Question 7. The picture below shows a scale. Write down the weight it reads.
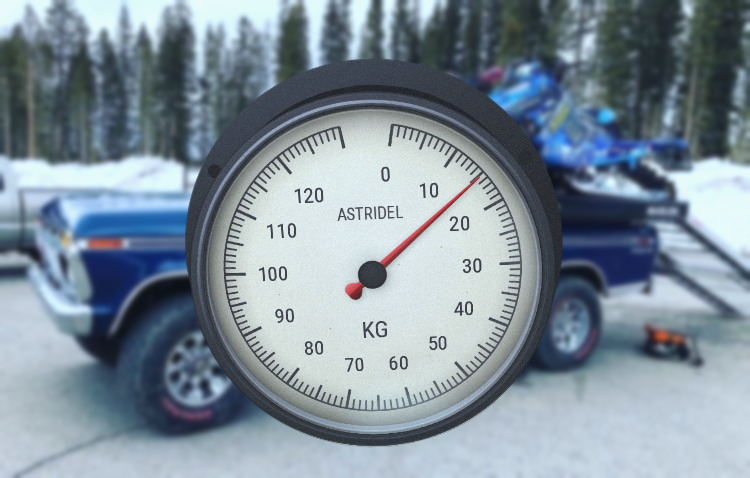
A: 15 kg
